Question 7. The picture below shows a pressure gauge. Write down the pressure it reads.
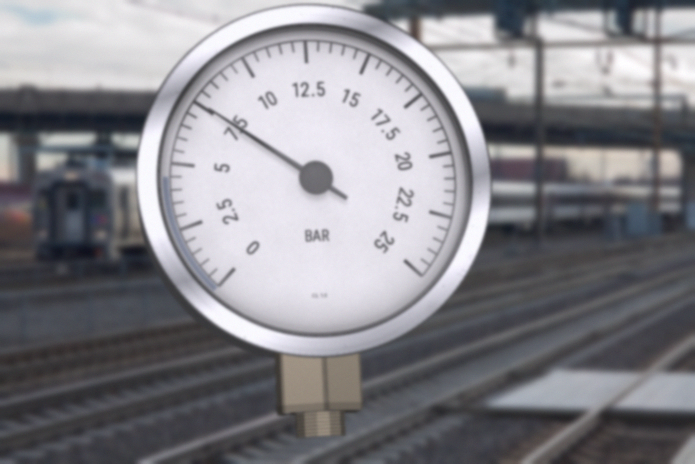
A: 7.5 bar
